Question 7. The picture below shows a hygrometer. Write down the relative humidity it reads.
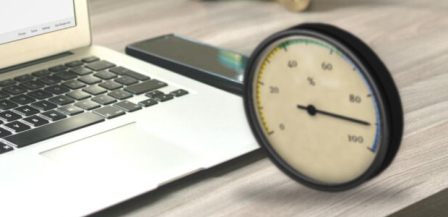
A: 90 %
